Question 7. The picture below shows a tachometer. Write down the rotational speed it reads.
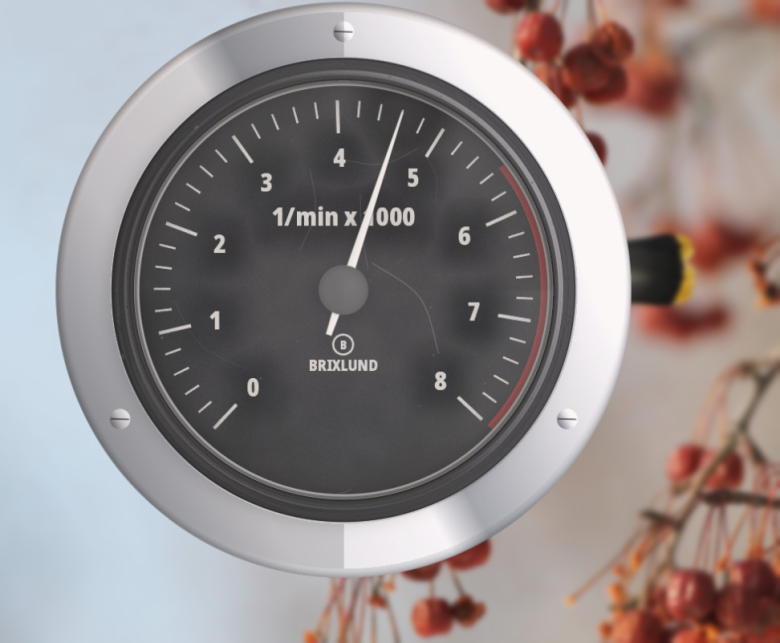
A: 4600 rpm
